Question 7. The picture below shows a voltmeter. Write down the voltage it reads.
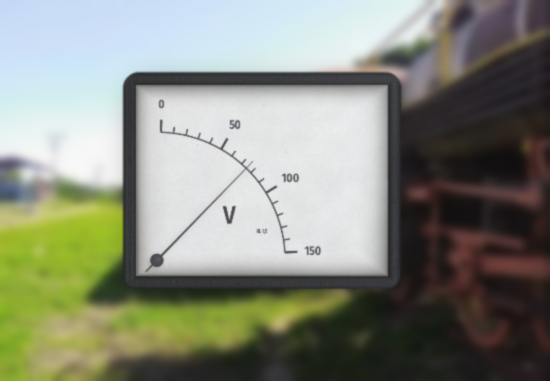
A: 75 V
